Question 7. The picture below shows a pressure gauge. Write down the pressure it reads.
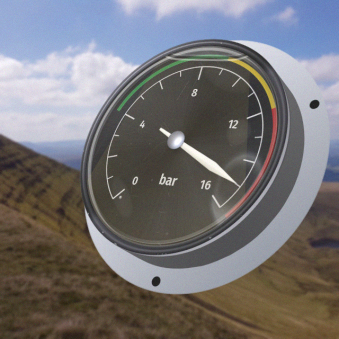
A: 15 bar
